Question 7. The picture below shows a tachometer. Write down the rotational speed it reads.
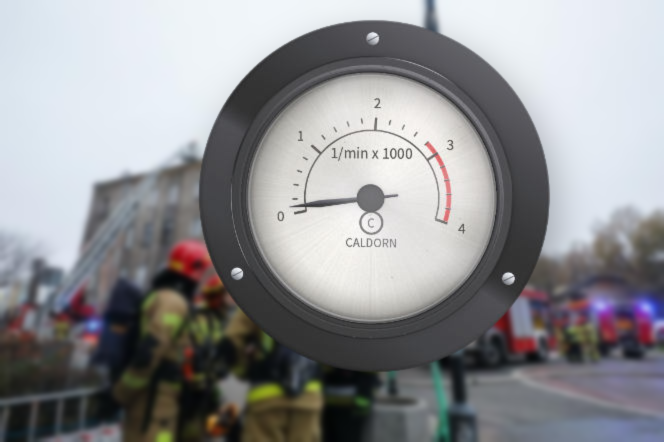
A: 100 rpm
